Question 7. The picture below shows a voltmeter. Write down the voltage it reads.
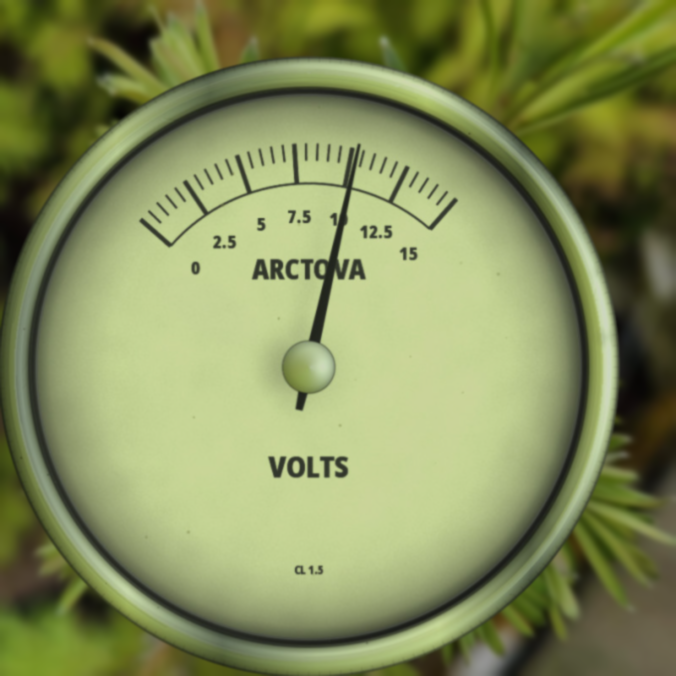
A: 10.25 V
